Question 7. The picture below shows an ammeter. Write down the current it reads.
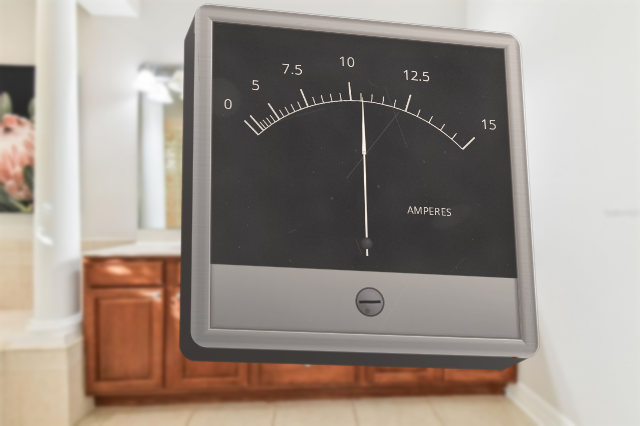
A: 10.5 A
